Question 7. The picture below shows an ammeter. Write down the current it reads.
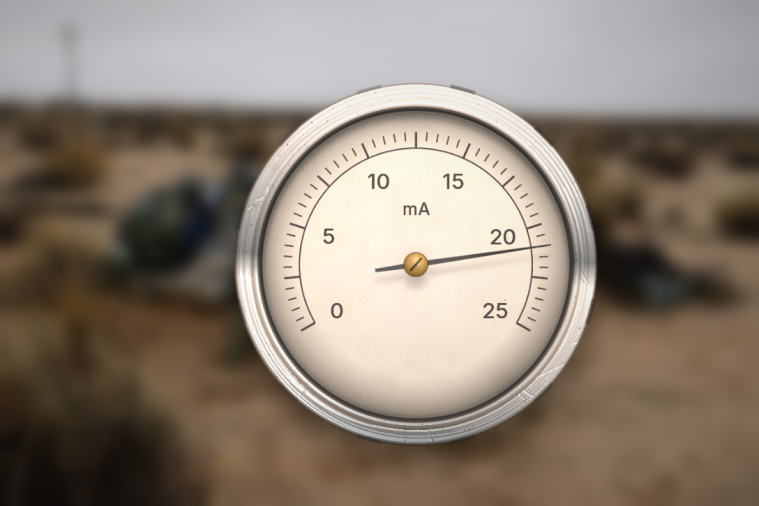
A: 21 mA
